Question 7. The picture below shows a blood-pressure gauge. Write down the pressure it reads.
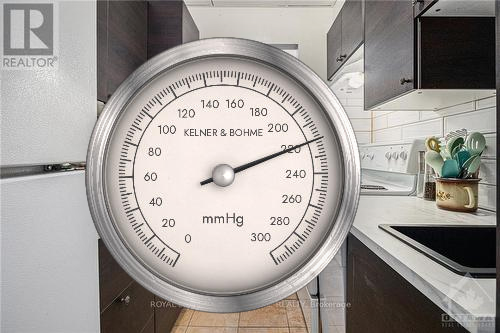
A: 220 mmHg
